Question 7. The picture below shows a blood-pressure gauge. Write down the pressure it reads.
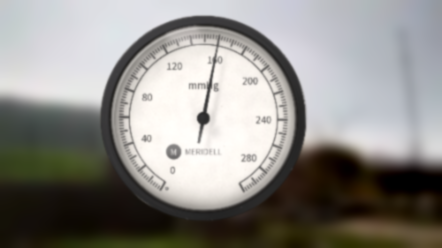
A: 160 mmHg
